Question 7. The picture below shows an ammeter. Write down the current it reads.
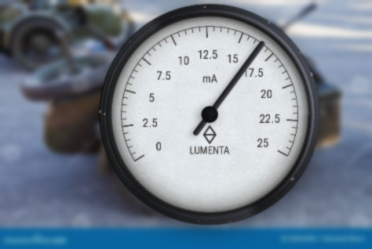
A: 16.5 mA
